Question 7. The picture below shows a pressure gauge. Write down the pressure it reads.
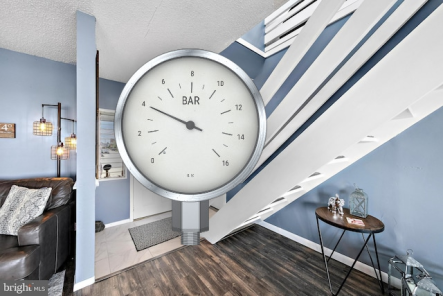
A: 4 bar
